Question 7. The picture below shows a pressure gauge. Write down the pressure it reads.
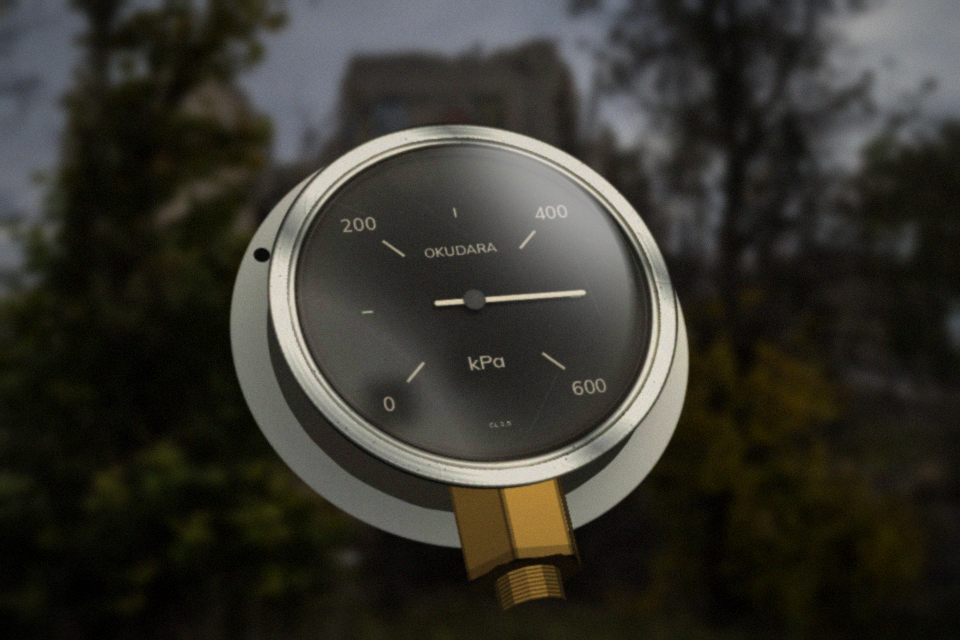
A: 500 kPa
